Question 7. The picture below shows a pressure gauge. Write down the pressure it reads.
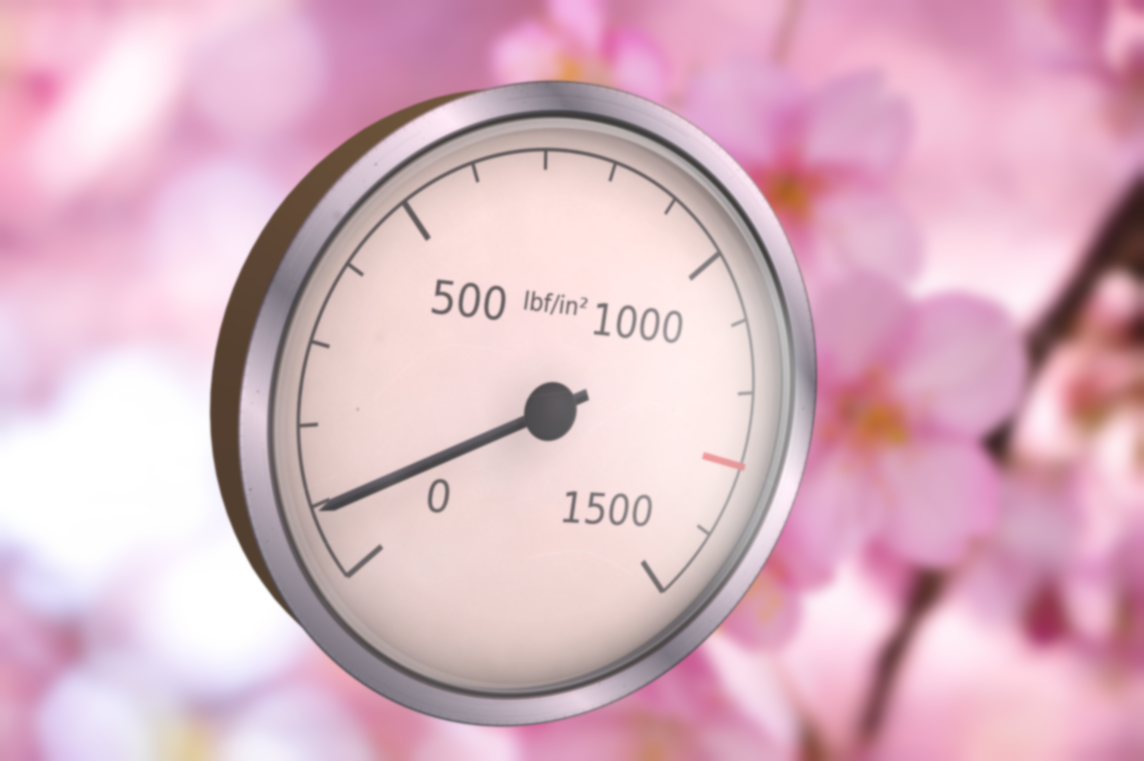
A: 100 psi
